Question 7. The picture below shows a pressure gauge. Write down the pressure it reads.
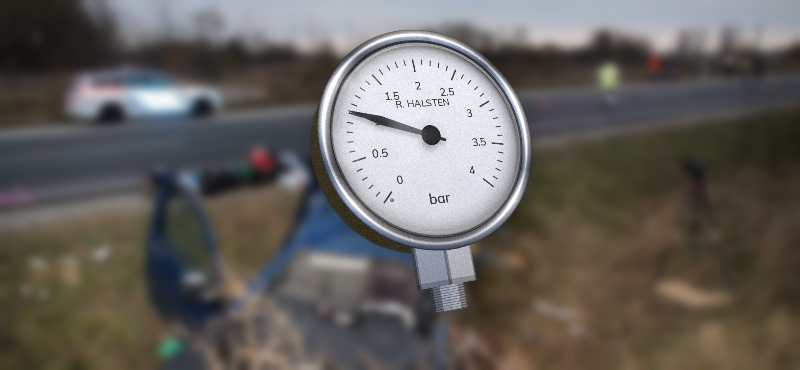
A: 1 bar
